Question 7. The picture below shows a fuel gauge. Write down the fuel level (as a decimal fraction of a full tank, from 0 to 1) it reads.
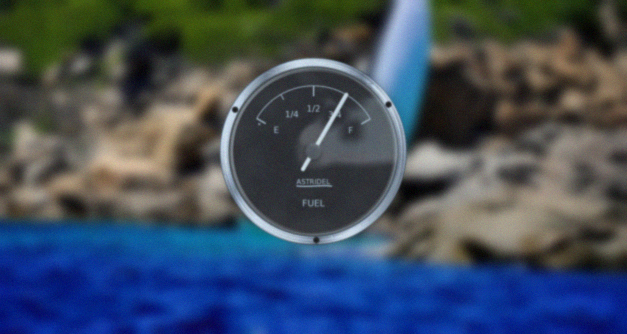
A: 0.75
